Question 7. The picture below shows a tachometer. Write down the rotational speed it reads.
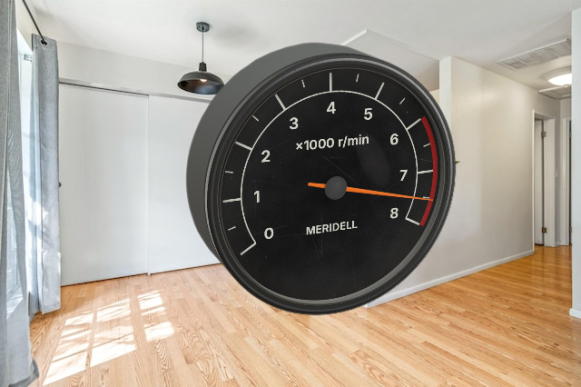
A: 7500 rpm
